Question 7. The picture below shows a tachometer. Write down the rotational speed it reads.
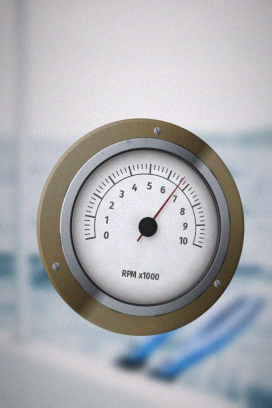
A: 6600 rpm
